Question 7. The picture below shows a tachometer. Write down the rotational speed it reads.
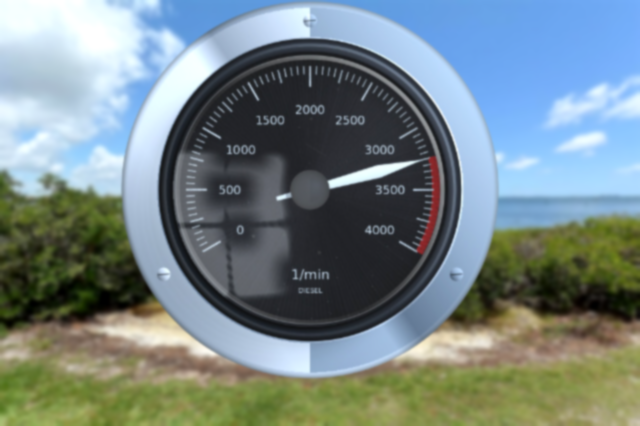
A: 3250 rpm
